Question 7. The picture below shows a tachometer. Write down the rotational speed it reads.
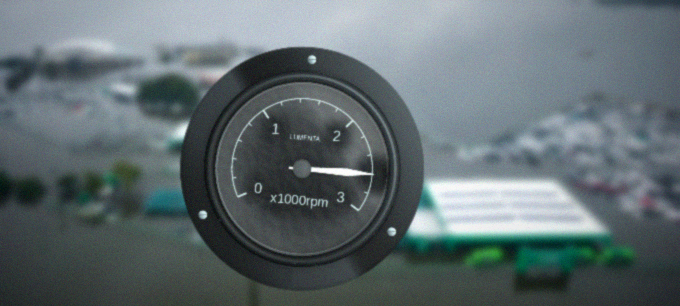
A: 2600 rpm
